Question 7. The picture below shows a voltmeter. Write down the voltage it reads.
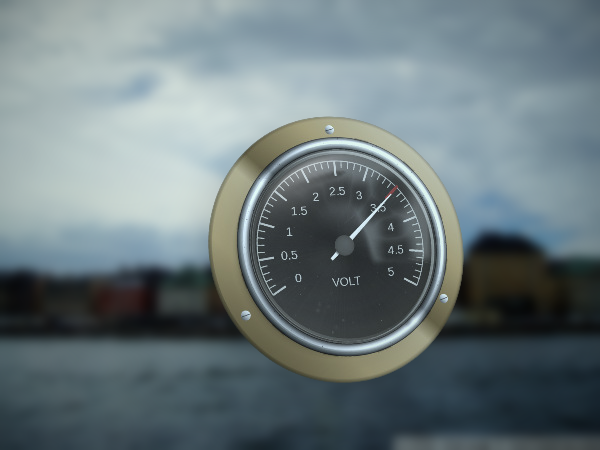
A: 3.5 V
